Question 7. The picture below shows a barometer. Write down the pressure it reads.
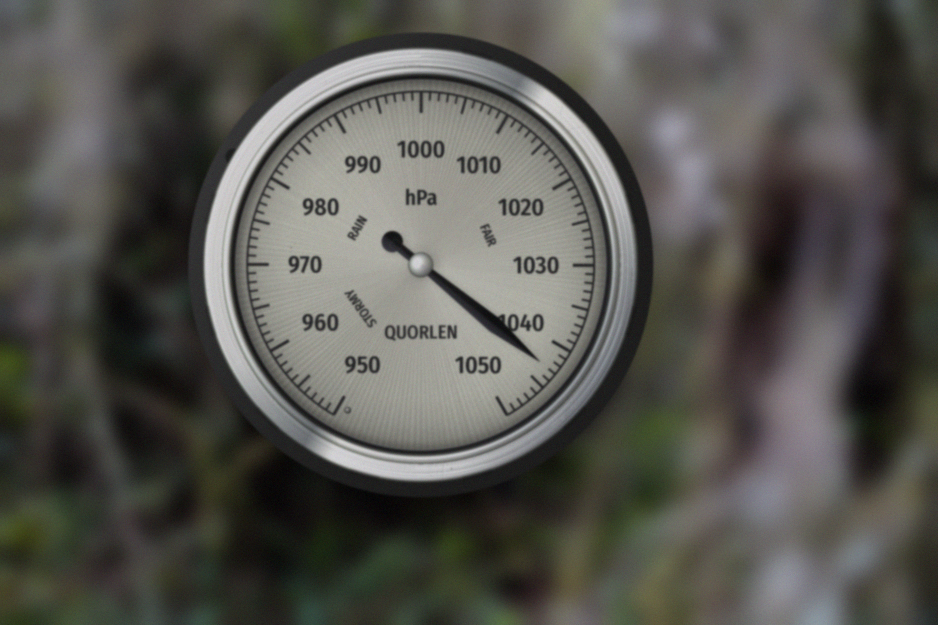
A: 1043 hPa
